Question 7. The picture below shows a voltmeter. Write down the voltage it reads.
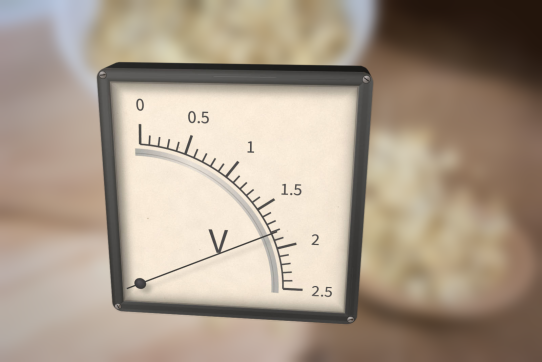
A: 1.8 V
